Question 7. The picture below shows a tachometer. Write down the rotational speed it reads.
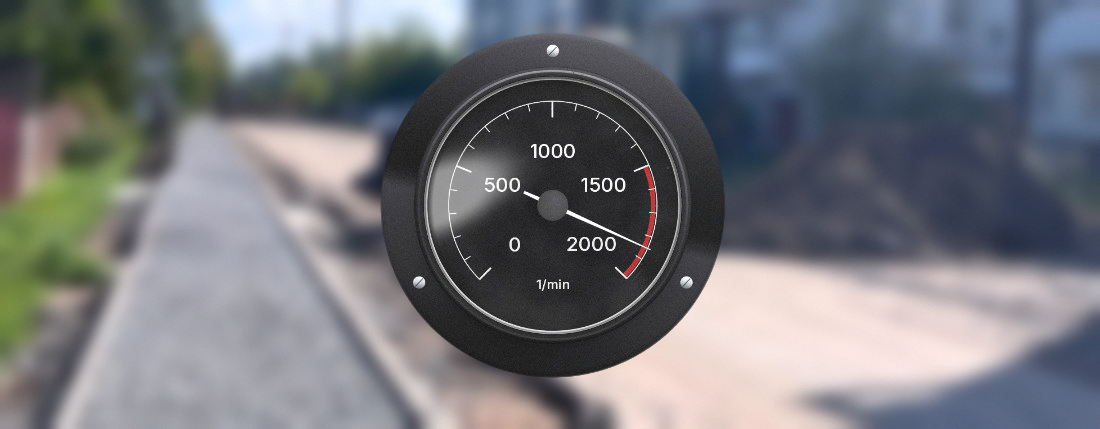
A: 1850 rpm
